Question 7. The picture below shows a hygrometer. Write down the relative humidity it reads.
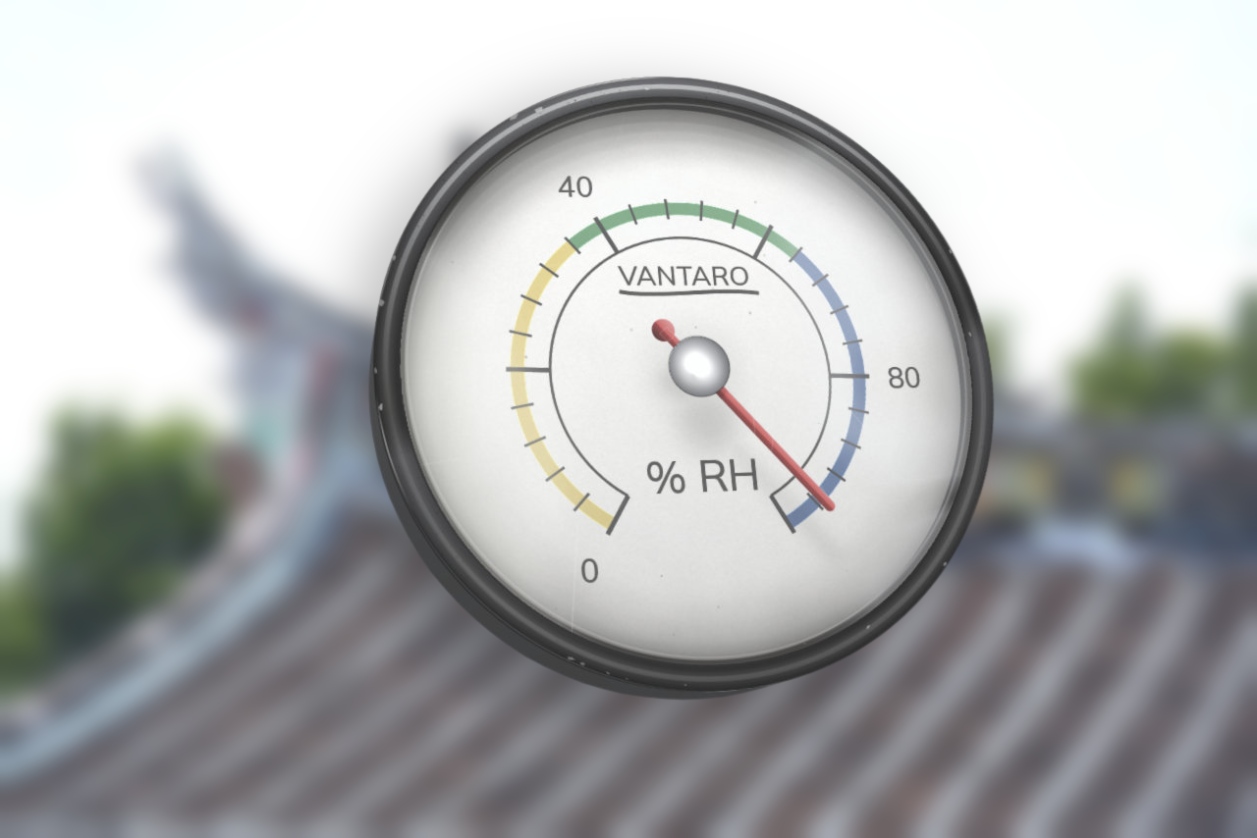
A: 96 %
